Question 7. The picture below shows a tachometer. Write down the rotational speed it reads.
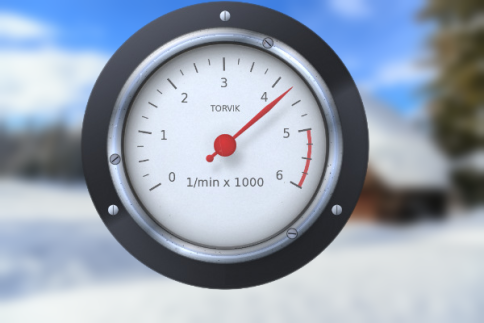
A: 4250 rpm
